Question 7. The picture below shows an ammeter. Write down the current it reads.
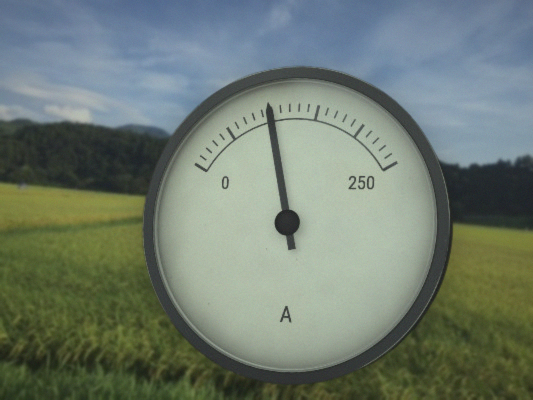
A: 100 A
